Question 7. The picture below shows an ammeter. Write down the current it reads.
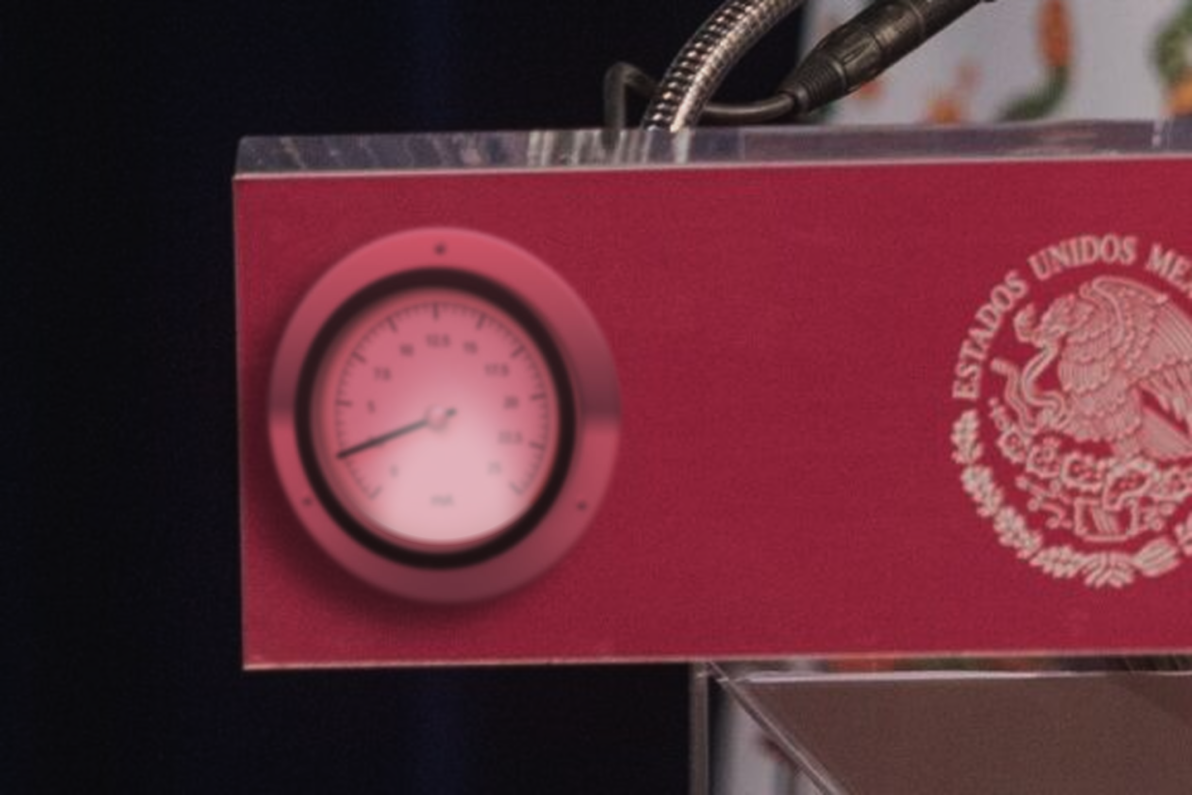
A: 2.5 mA
